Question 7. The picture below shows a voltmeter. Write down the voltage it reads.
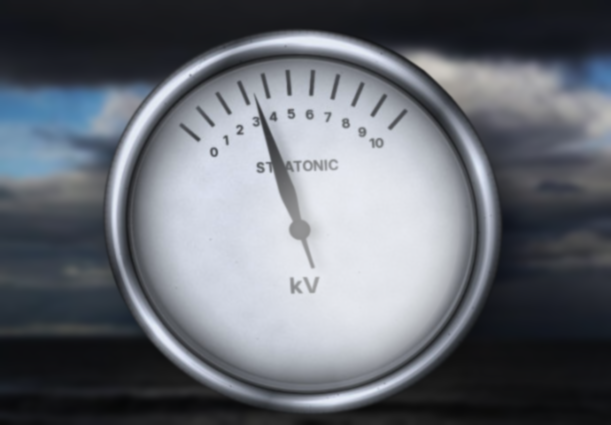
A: 3.5 kV
